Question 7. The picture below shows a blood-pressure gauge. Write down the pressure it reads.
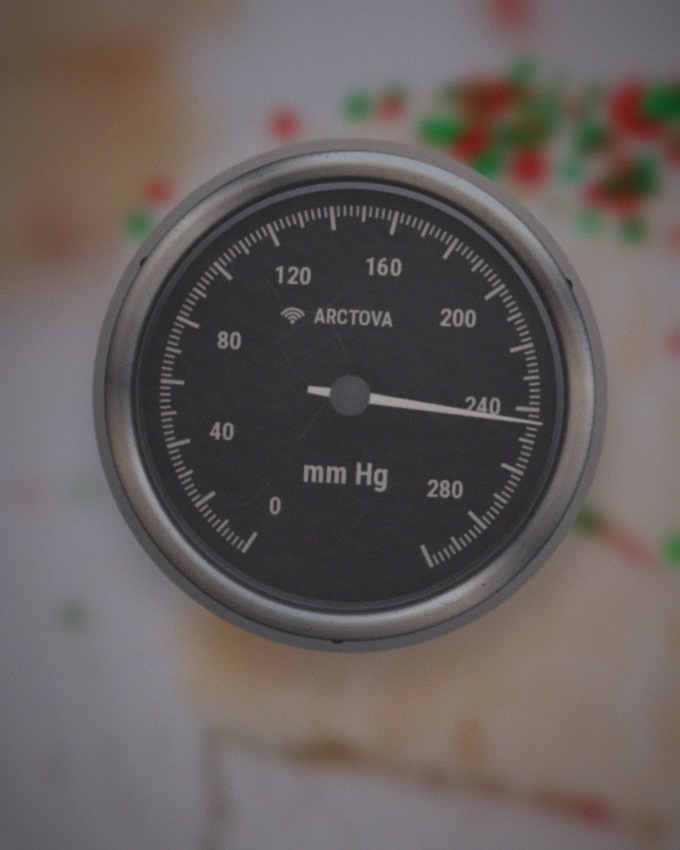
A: 244 mmHg
